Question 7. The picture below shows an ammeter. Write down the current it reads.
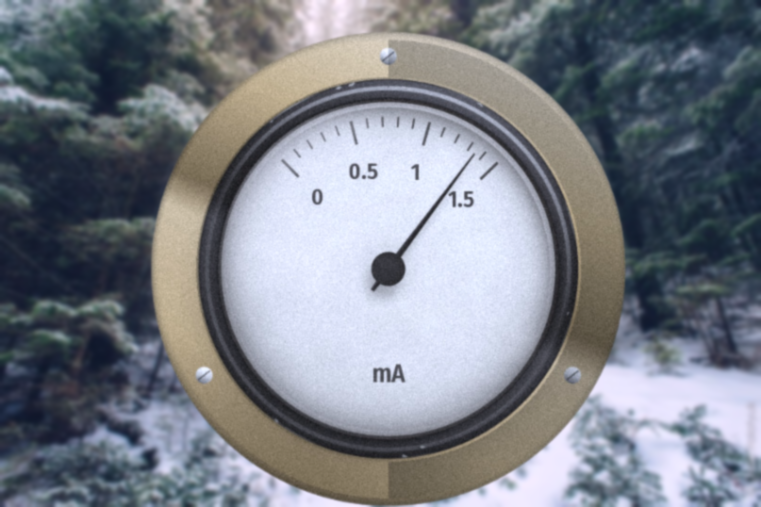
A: 1.35 mA
